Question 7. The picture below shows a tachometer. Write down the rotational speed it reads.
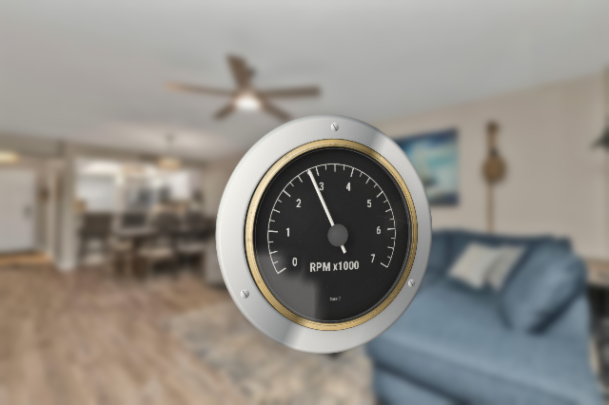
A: 2750 rpm
